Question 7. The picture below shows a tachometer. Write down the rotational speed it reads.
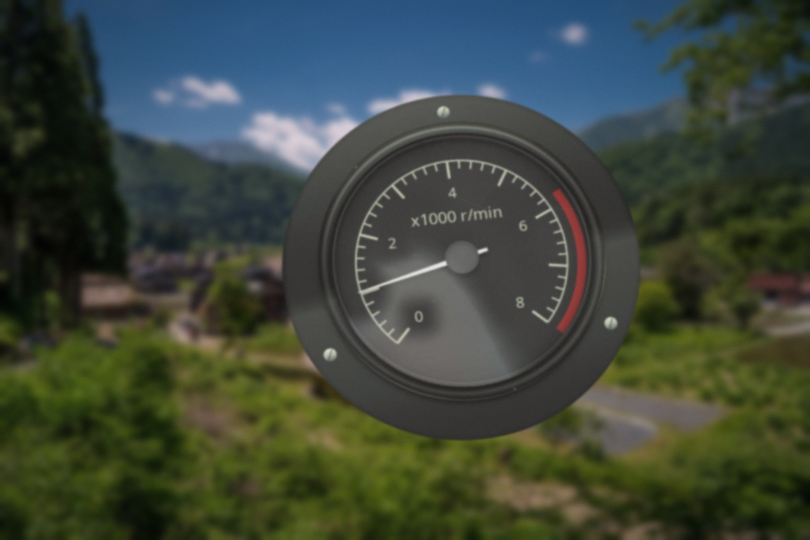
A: 1000 rpm
